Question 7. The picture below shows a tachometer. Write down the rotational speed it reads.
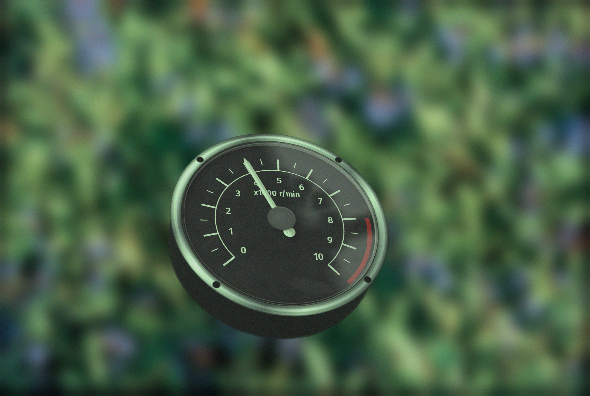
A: 4000 rpm
